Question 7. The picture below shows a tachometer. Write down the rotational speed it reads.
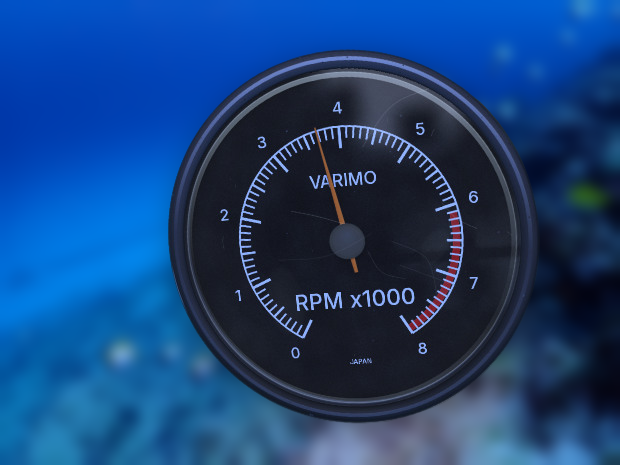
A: 3700 rpm
